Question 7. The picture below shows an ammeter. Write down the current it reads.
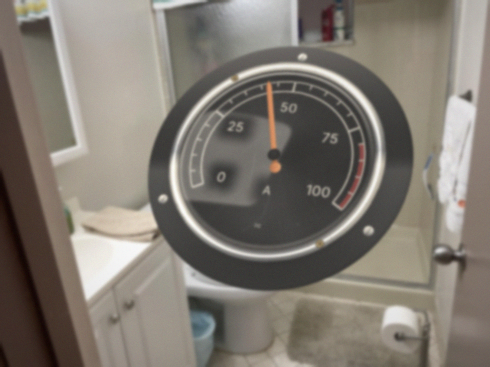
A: 42.5 A
